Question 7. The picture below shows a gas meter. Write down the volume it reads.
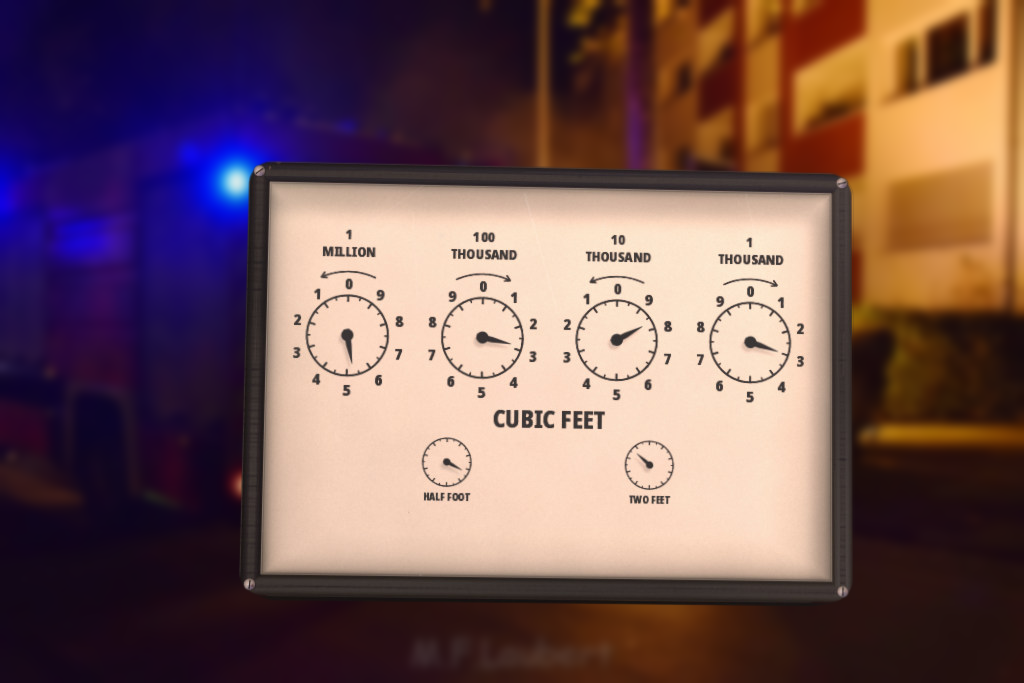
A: 528300 ft³
